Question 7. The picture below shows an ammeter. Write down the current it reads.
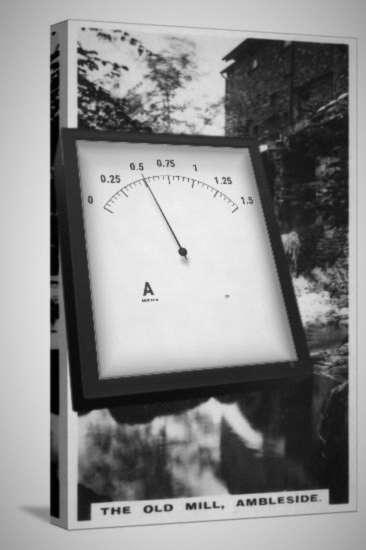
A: 0.5 A
